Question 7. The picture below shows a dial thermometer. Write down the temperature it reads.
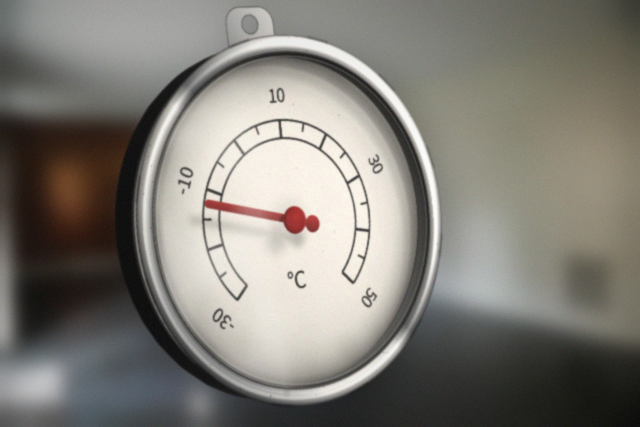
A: -12.5 °C
